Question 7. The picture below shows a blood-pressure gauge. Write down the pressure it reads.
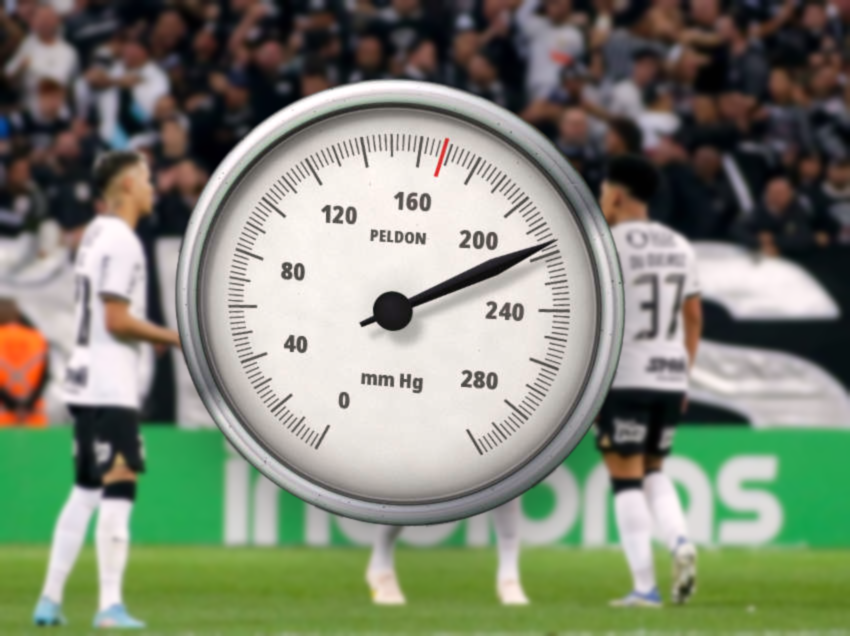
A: 216 mmHg
